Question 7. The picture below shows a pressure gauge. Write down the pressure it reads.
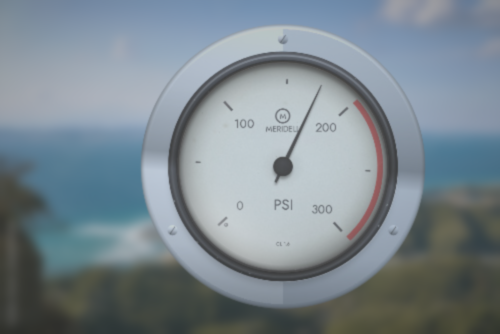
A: 175 psi
